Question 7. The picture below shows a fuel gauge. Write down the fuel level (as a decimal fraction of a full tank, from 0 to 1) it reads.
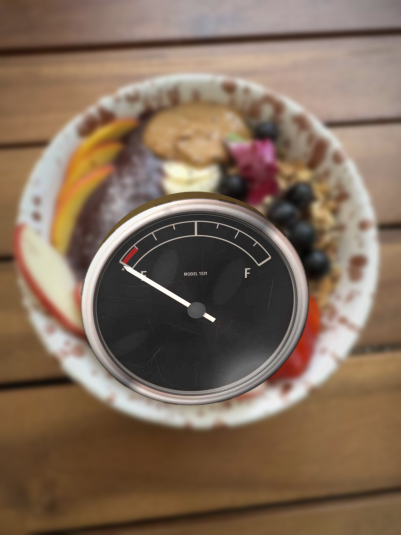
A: 0
